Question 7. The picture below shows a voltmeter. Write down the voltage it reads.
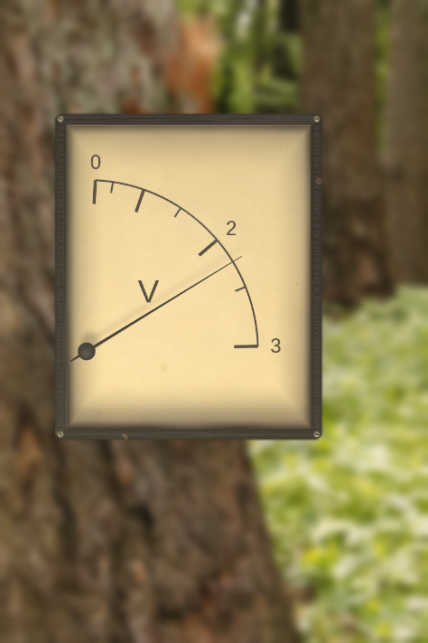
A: 2.25 V
